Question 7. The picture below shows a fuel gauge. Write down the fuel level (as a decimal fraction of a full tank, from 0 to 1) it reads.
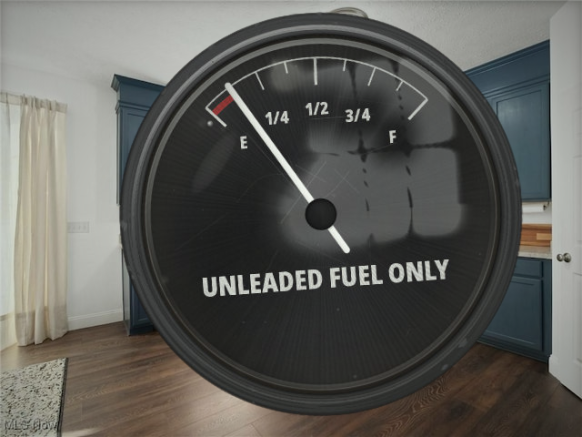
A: 0.125
